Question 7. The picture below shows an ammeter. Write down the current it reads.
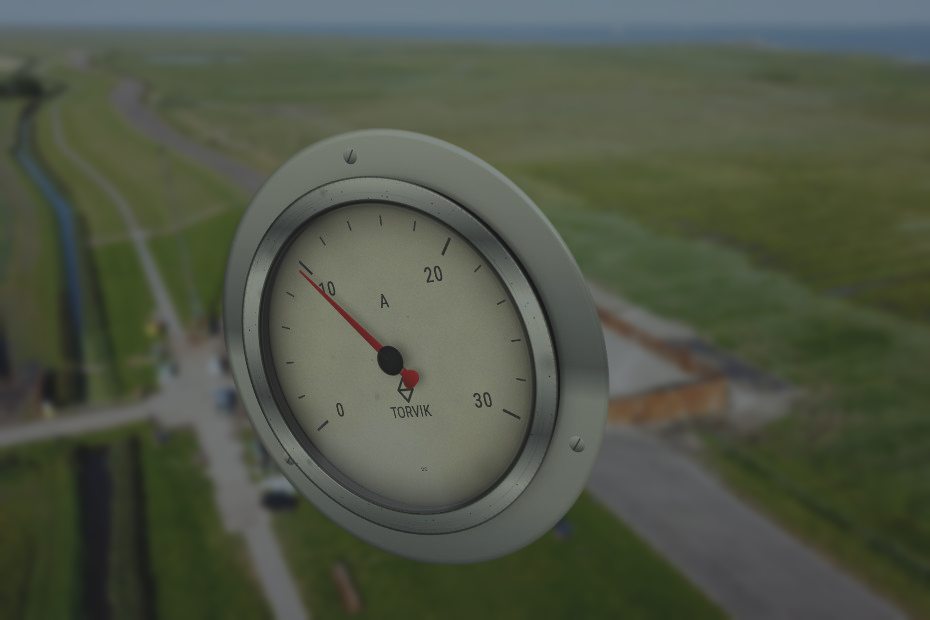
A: 10 A
